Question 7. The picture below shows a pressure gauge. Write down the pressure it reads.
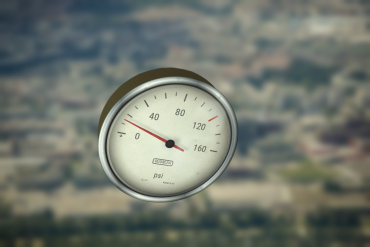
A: 15 psi
